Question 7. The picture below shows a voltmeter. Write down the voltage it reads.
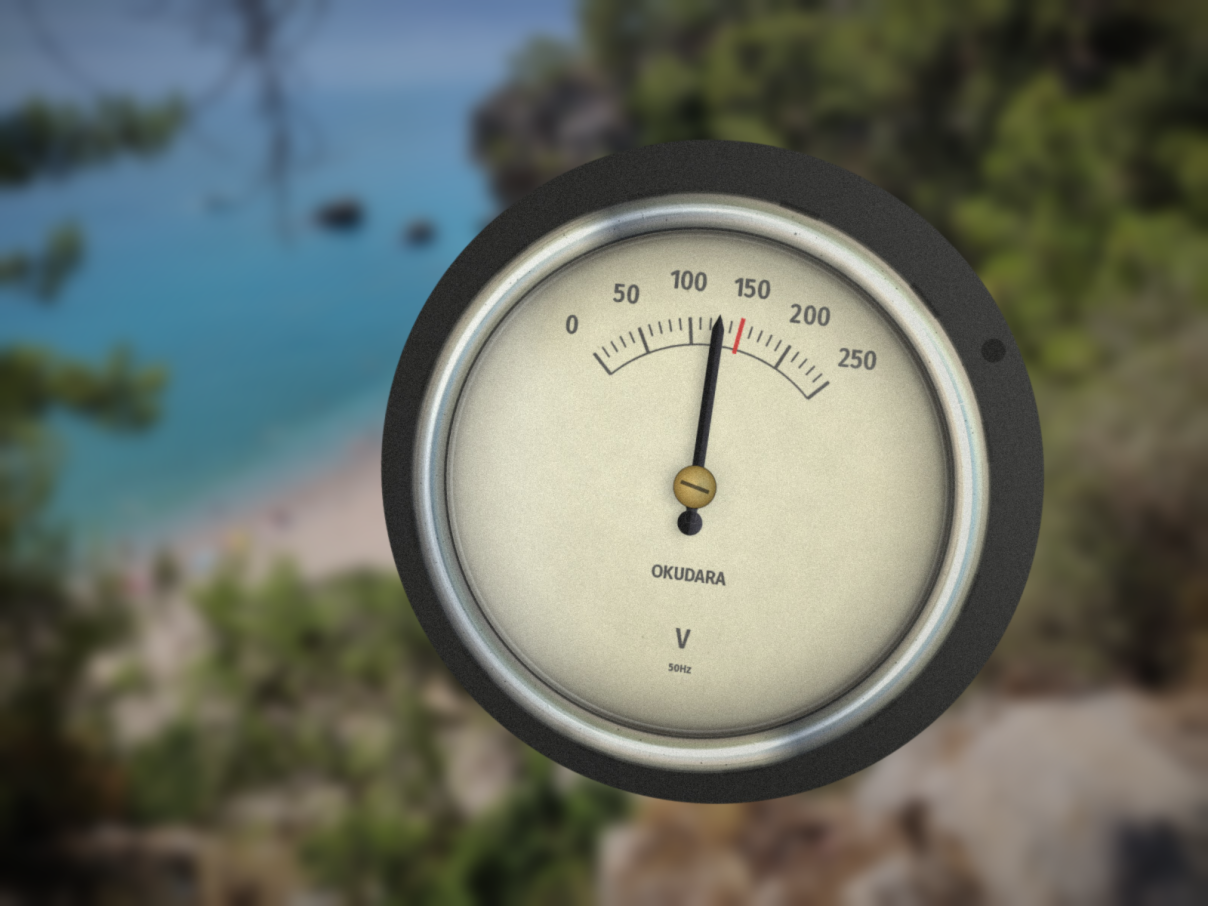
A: 130 V
